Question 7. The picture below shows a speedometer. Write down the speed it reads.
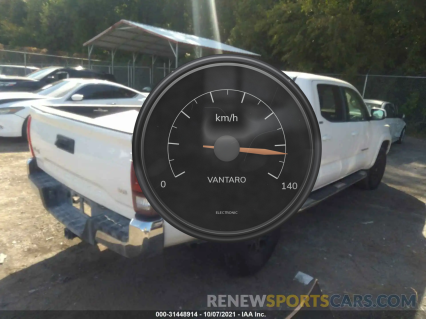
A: 125 km/h
